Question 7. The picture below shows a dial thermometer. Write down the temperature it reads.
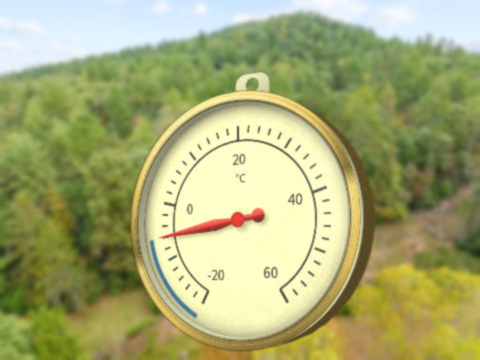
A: -6 °C
